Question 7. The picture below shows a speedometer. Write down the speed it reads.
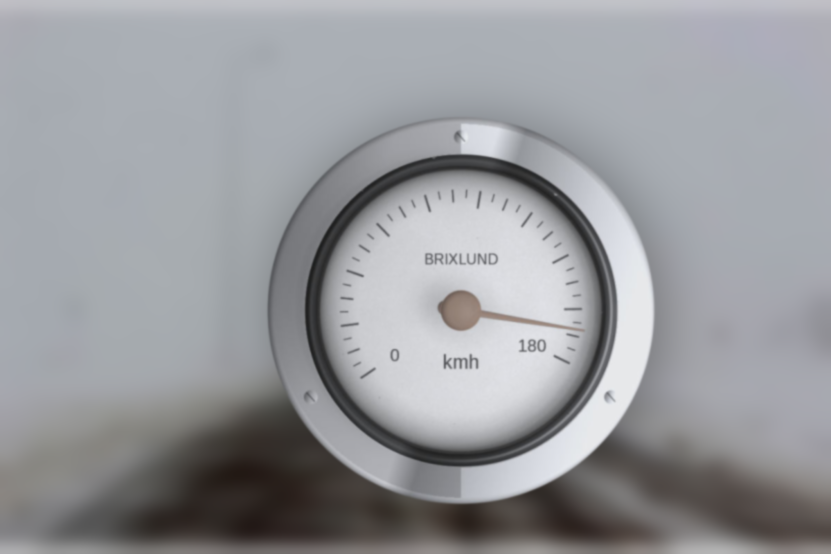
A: 167.5 km/h
